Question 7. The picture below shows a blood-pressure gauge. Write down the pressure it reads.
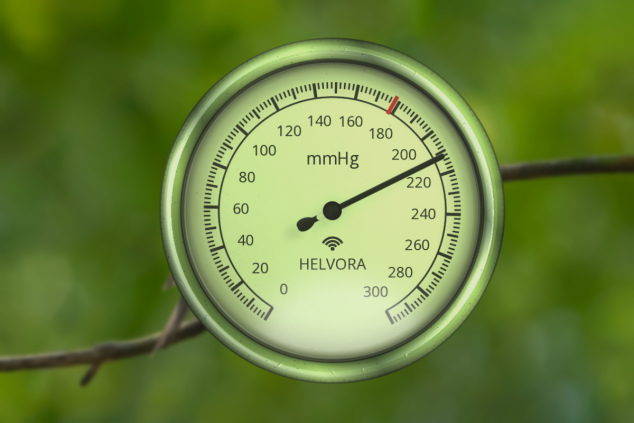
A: 212 mmHg
